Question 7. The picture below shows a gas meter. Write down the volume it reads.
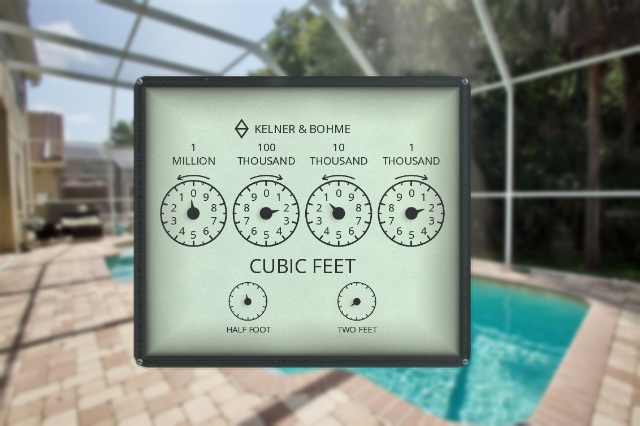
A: 21200 ft³
